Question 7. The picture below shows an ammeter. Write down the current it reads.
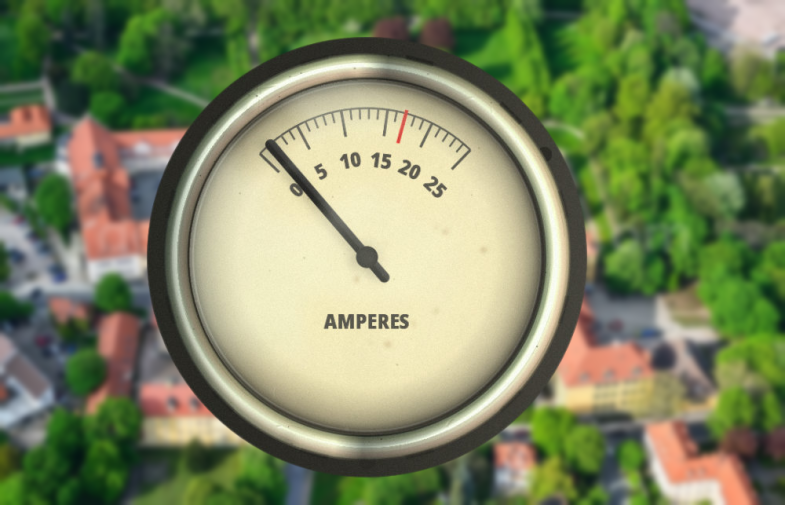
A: 1.5 A
